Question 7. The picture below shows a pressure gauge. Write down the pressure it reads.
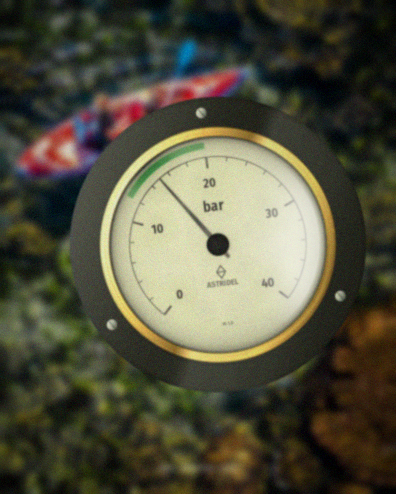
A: 15 bar
